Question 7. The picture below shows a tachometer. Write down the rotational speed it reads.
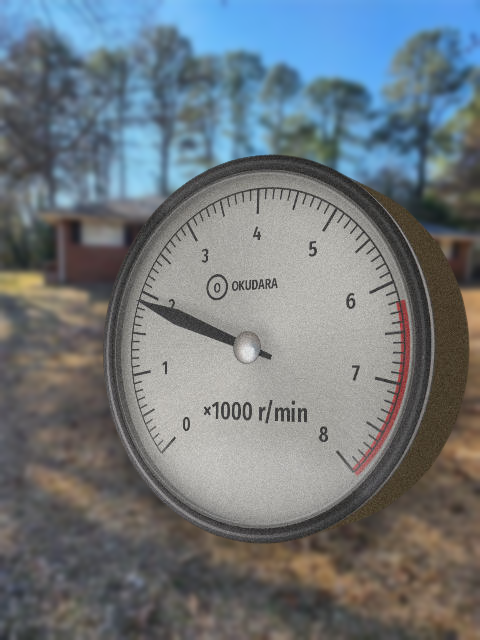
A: 1900 rpm
